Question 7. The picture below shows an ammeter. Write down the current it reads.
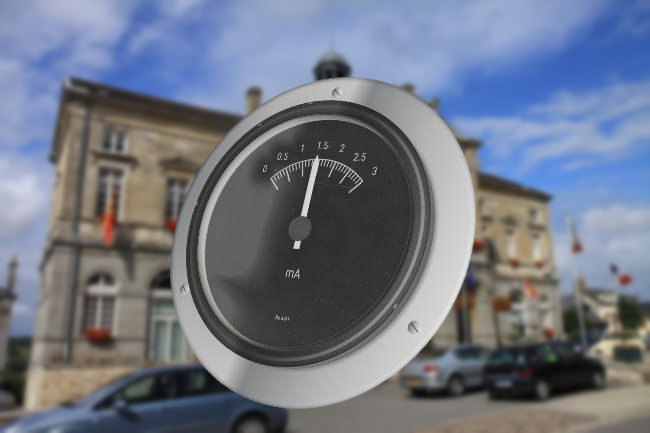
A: 1.5 mA
